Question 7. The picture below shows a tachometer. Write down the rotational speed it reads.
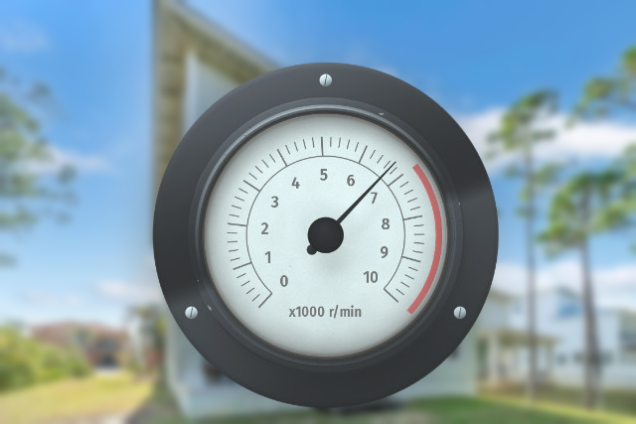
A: 6700 rpm
